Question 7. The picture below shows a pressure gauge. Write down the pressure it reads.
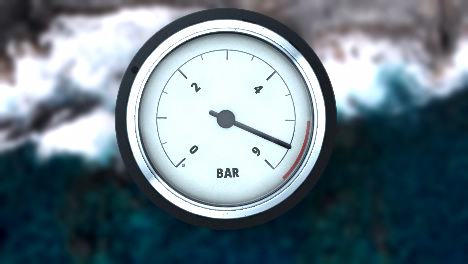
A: 5.5 bar
